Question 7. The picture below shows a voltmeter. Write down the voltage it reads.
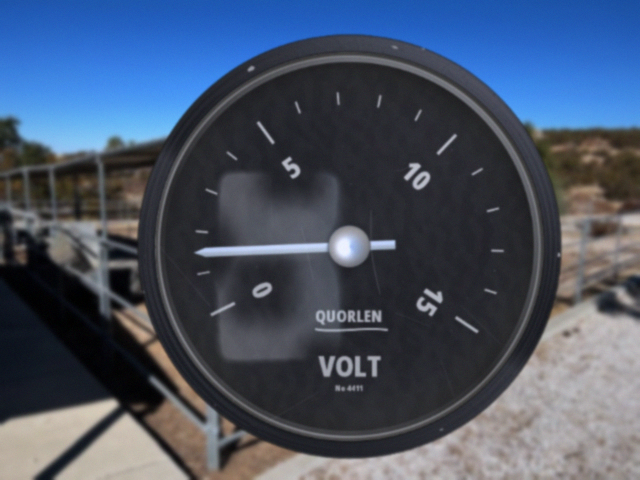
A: 1.5 V
